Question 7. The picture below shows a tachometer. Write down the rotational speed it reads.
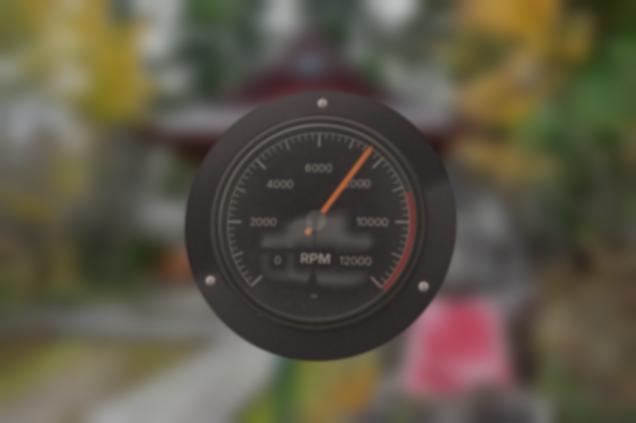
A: 7600 rpm
